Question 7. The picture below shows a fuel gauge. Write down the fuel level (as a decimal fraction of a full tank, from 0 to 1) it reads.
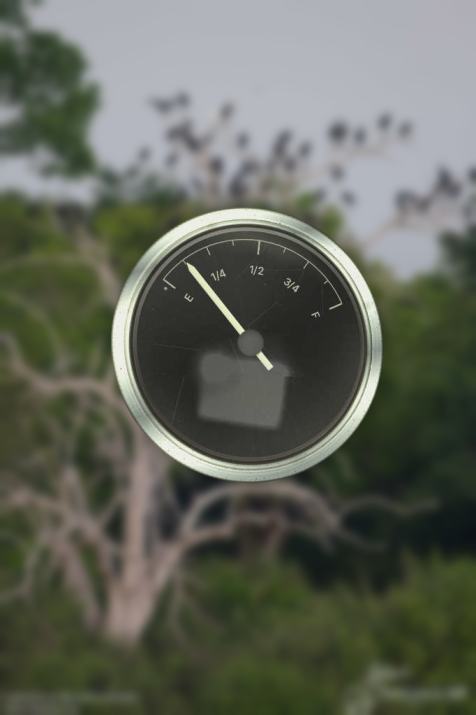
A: 0.125
